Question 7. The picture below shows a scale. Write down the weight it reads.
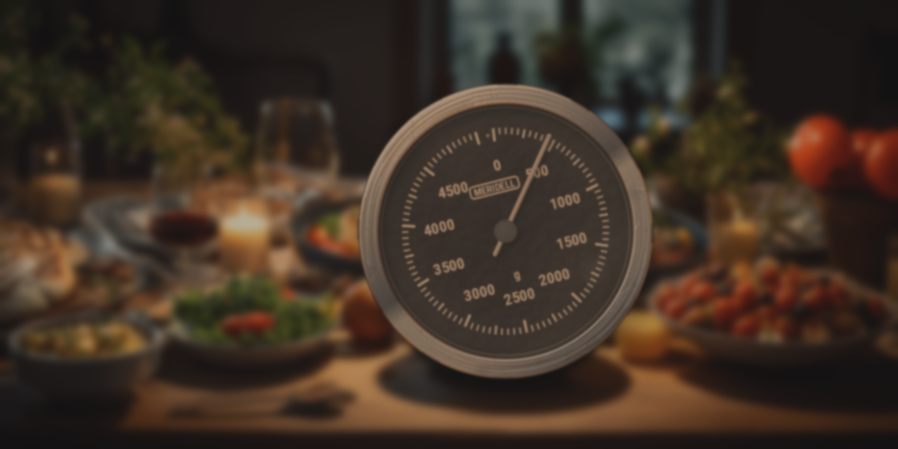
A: 450 g
